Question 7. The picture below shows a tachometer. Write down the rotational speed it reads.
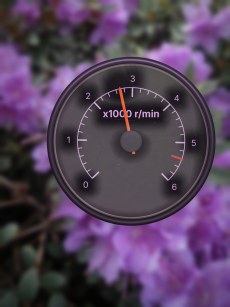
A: 2700 rpm
